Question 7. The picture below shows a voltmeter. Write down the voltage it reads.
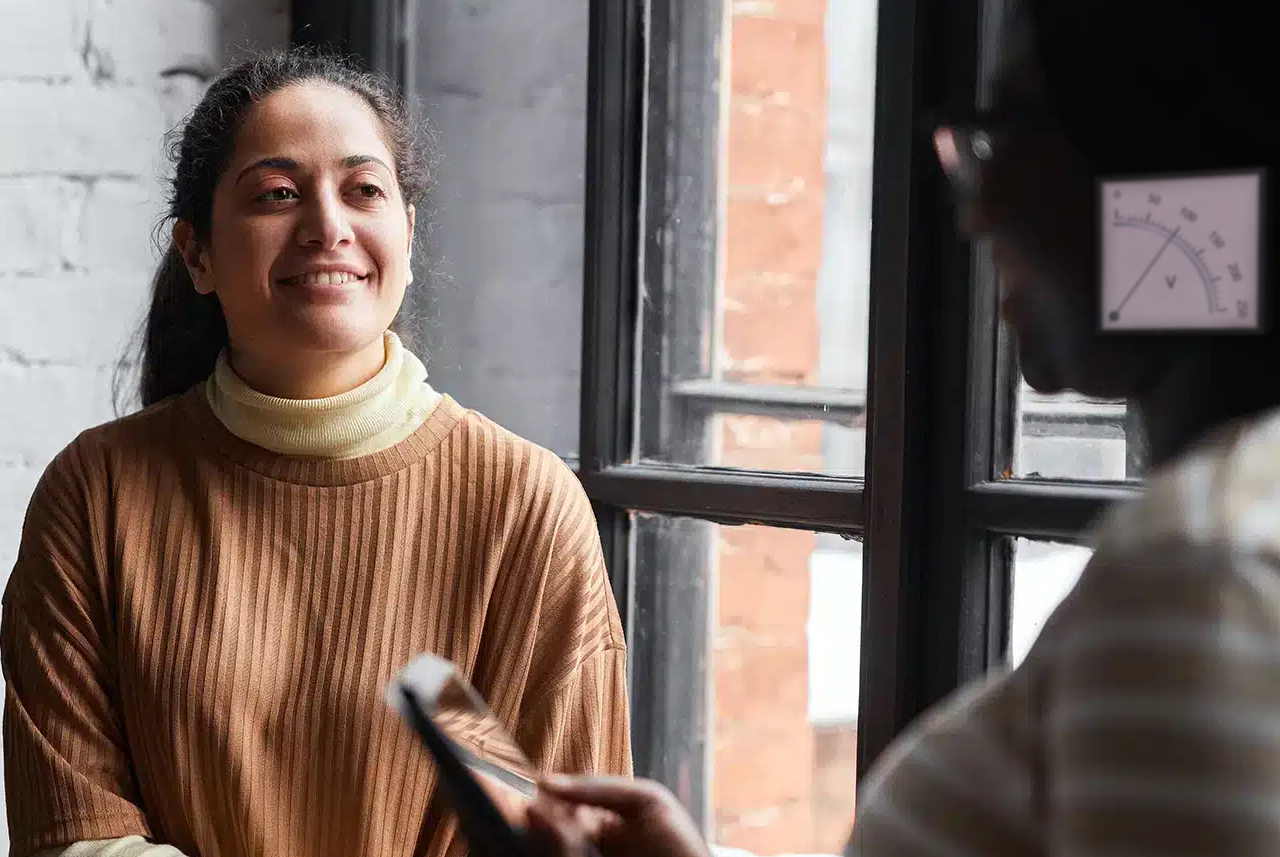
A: 100 V
